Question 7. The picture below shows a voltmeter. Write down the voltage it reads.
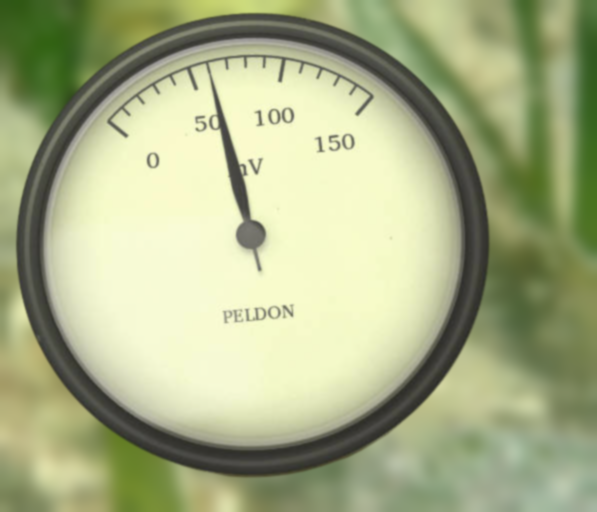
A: 60 mV
